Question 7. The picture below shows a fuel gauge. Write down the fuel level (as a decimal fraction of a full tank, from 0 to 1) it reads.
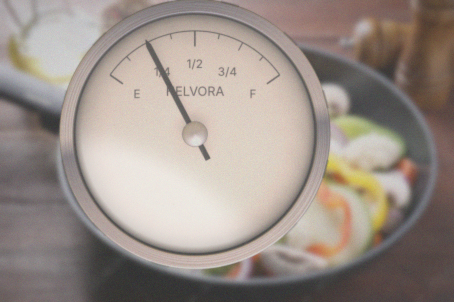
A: 0.25
